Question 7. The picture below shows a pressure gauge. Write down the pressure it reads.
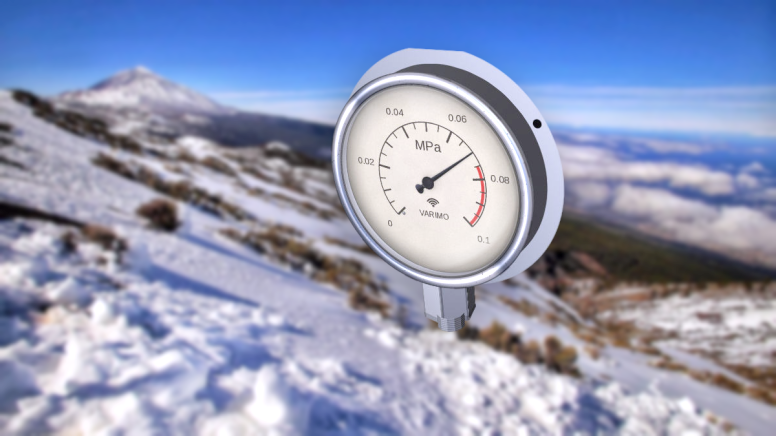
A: 0.07 MPa
